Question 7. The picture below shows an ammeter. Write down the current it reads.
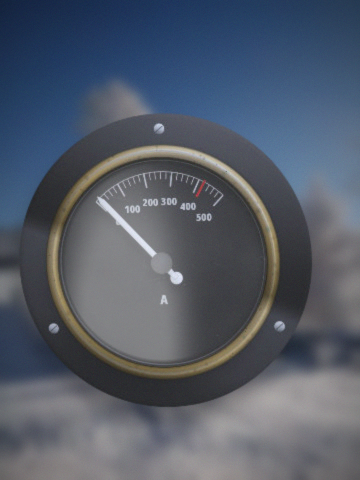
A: 20 A
